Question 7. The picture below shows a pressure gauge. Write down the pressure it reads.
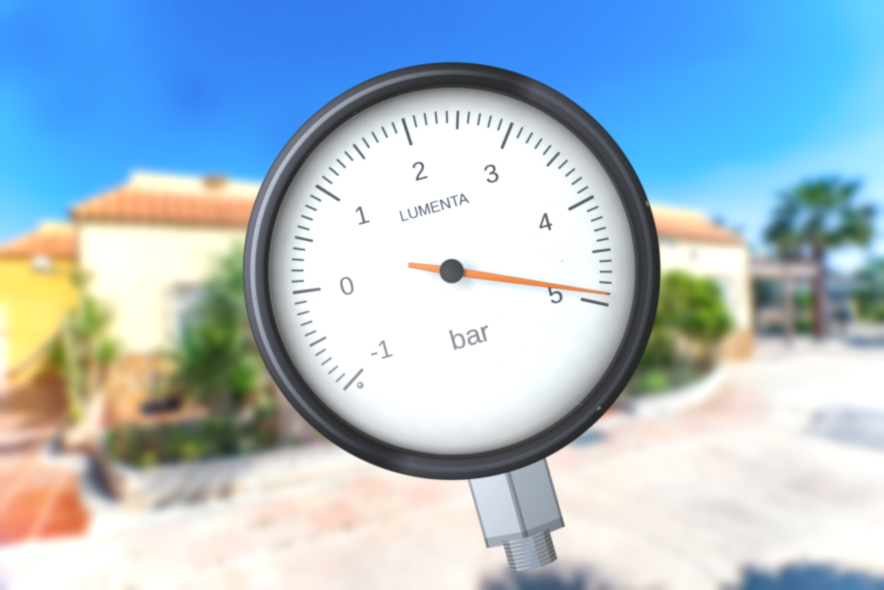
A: 4.9 bar
